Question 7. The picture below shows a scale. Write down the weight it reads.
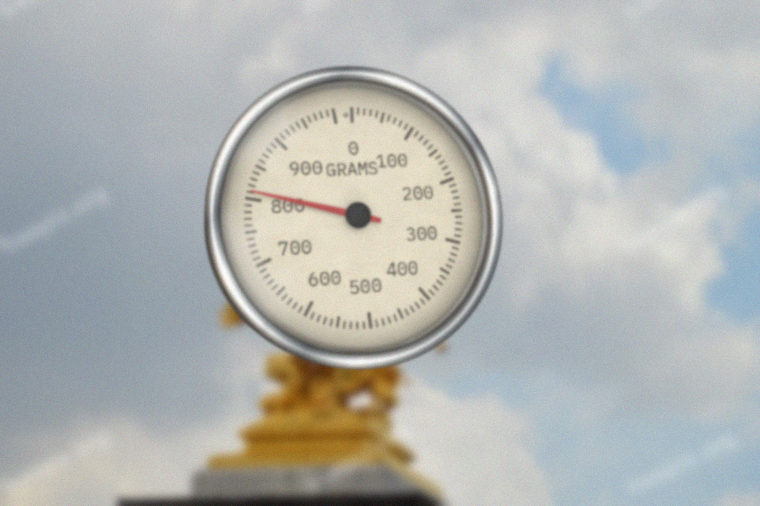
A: 810 g
